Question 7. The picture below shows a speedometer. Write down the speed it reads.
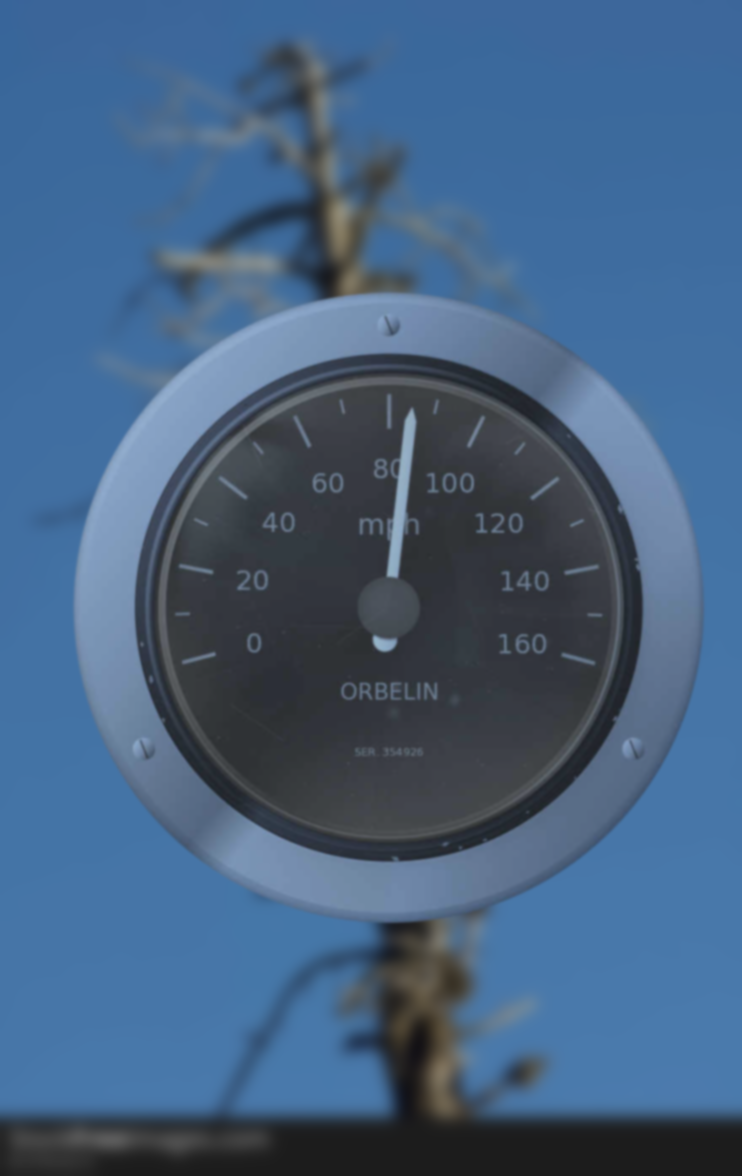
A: 85 mph
